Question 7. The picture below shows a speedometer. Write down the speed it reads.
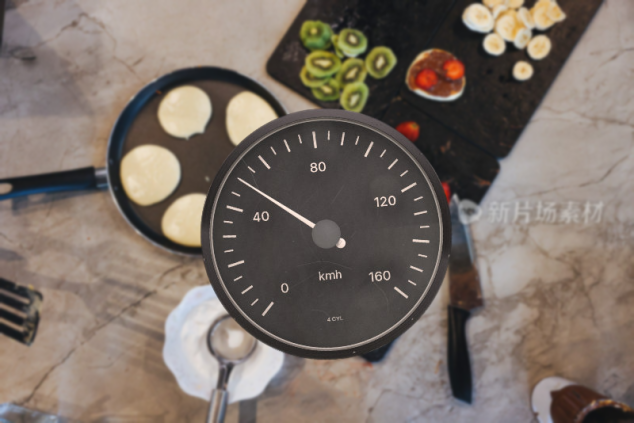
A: 50 km/h
